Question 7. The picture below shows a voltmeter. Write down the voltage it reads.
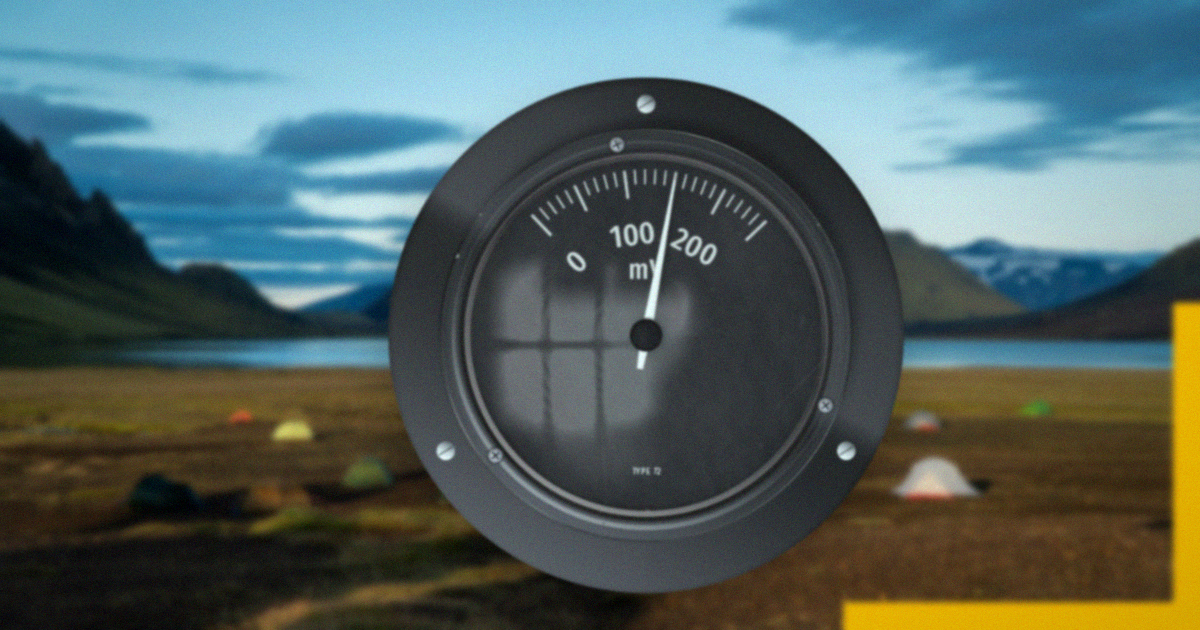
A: 150 mV
